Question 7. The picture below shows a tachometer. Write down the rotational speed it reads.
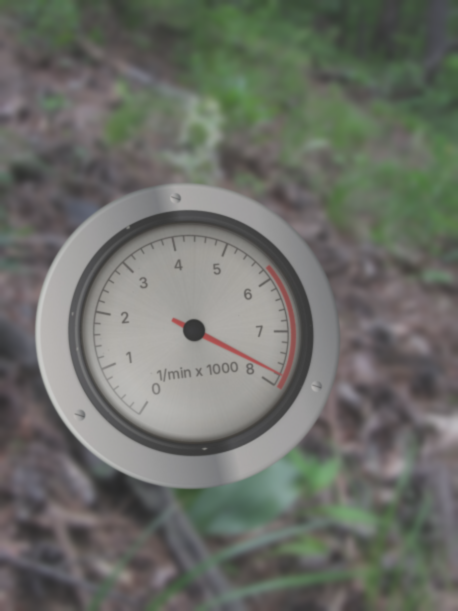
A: 7800 rpm
